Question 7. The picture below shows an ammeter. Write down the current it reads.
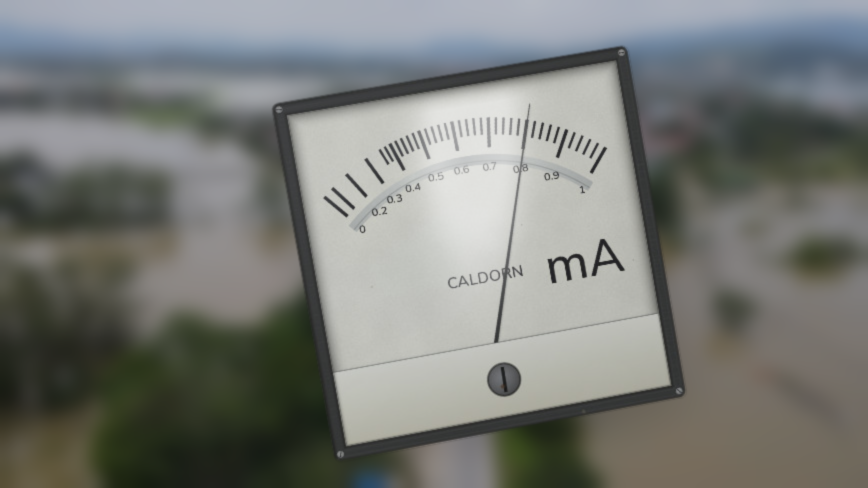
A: 0.8 mA
